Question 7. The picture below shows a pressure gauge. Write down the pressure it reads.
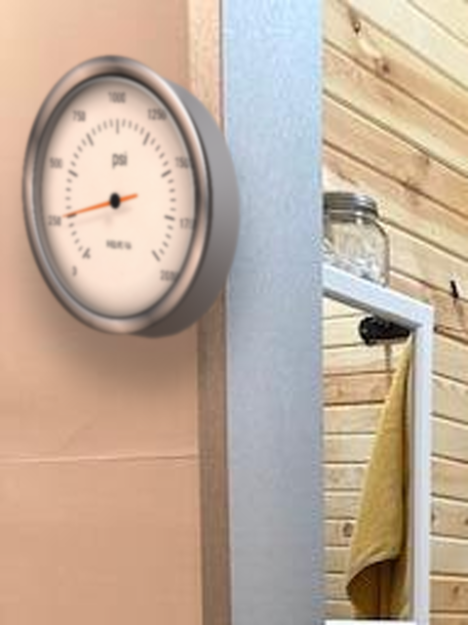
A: 250 psi
